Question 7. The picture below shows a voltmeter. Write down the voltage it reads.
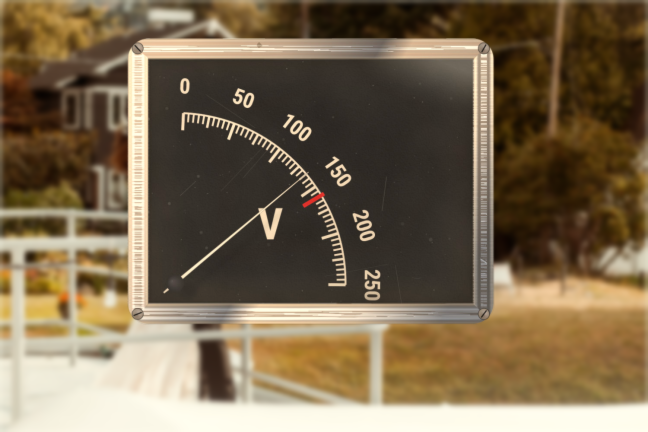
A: 135 V
